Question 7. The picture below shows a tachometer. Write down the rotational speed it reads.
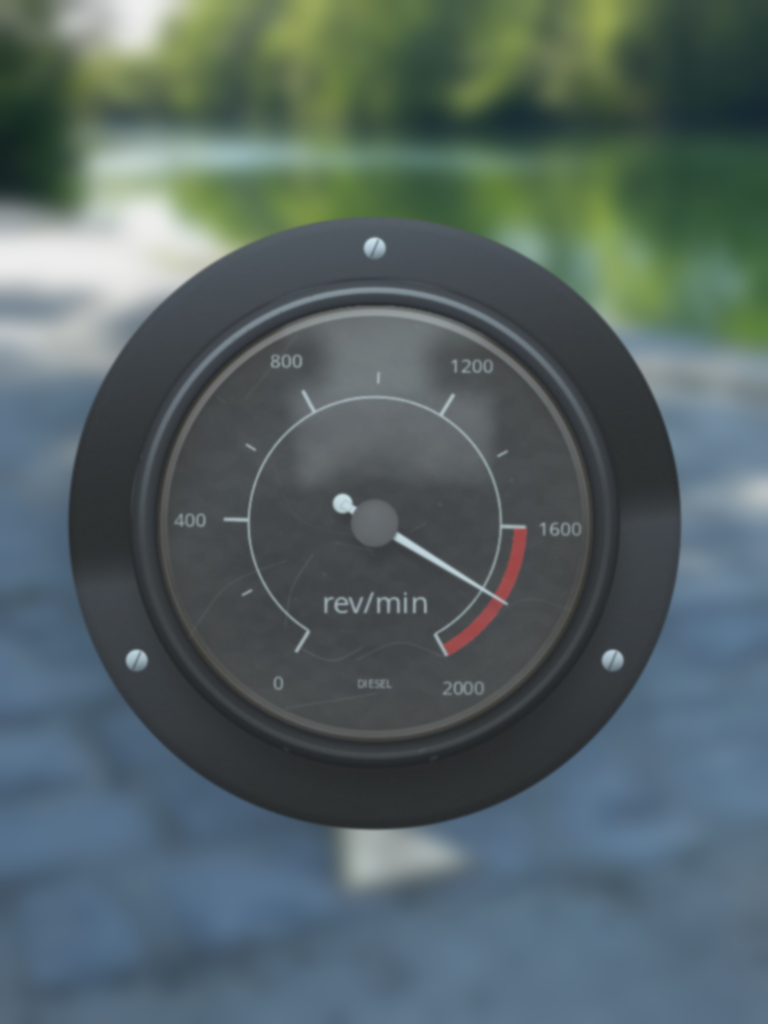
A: 1800 rpm
